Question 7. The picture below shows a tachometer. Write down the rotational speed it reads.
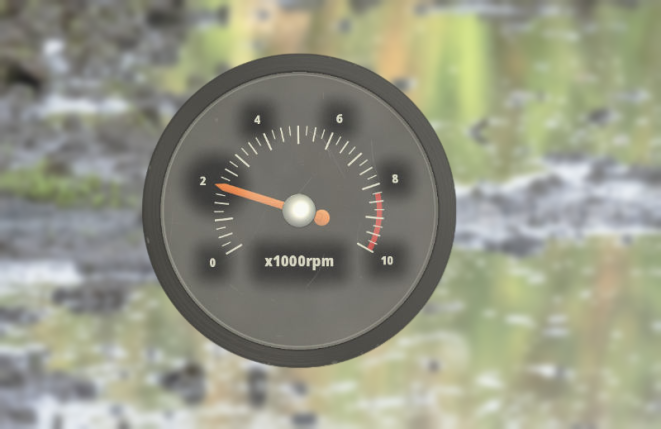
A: 2000 rpm
